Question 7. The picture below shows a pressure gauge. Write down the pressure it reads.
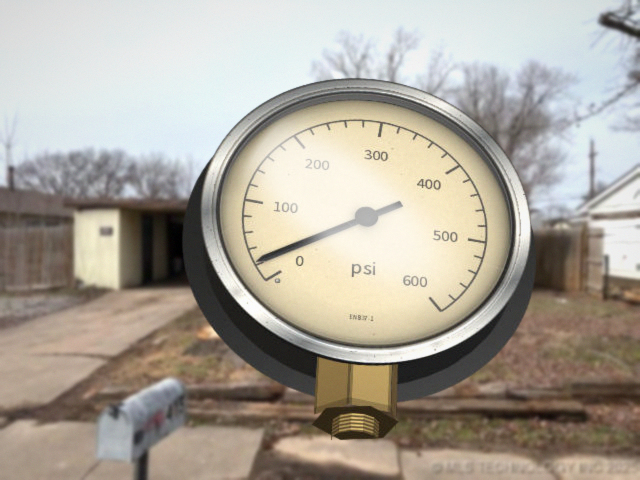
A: 20 psi
